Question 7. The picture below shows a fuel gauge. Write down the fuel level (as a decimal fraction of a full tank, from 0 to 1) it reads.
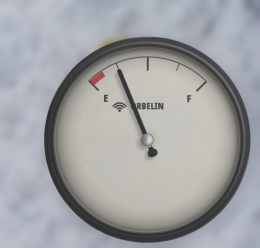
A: 0.25
